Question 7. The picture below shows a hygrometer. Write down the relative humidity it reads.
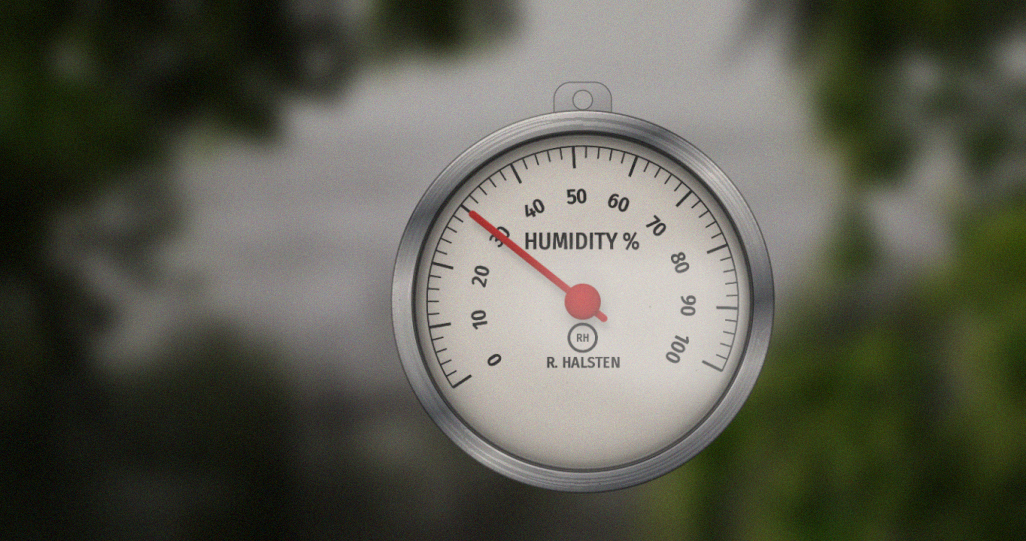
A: 30 %
